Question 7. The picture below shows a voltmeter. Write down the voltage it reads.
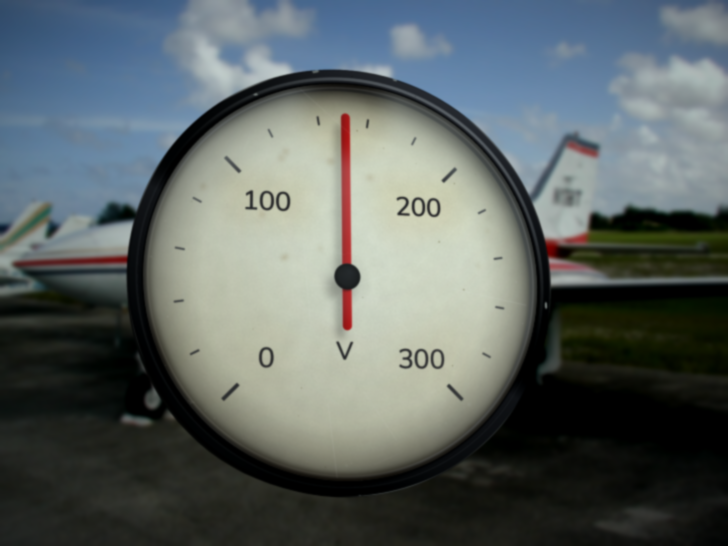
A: 150 V
